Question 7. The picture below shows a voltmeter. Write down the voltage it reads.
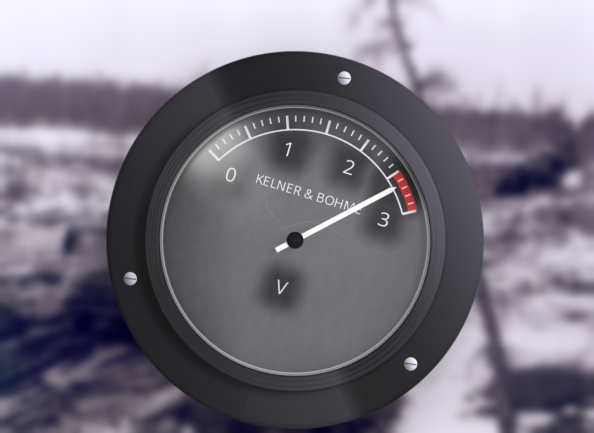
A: 2.65 V
